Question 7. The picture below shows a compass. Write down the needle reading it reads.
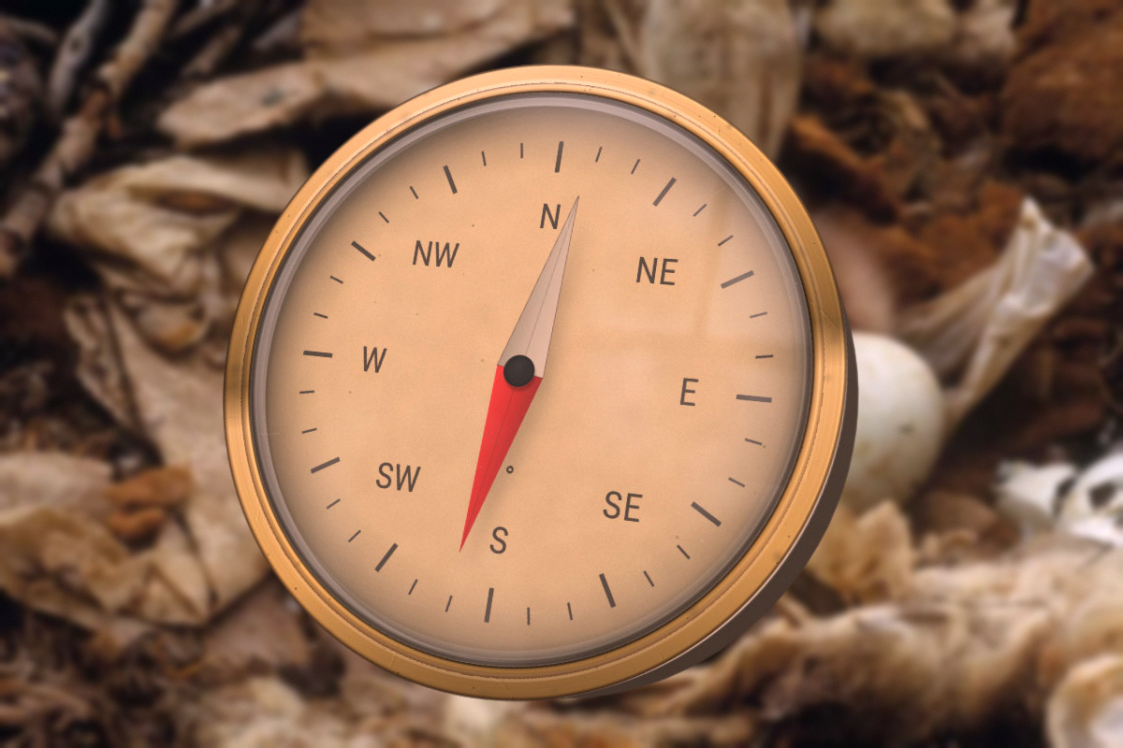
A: 190 °
